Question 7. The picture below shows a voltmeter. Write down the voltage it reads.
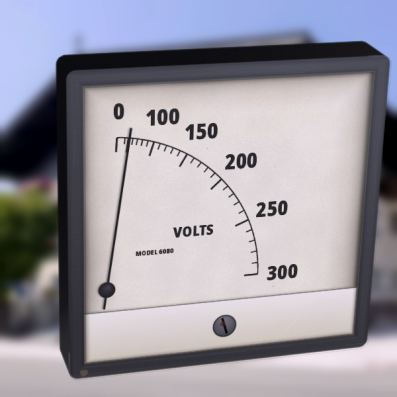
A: 50 V
